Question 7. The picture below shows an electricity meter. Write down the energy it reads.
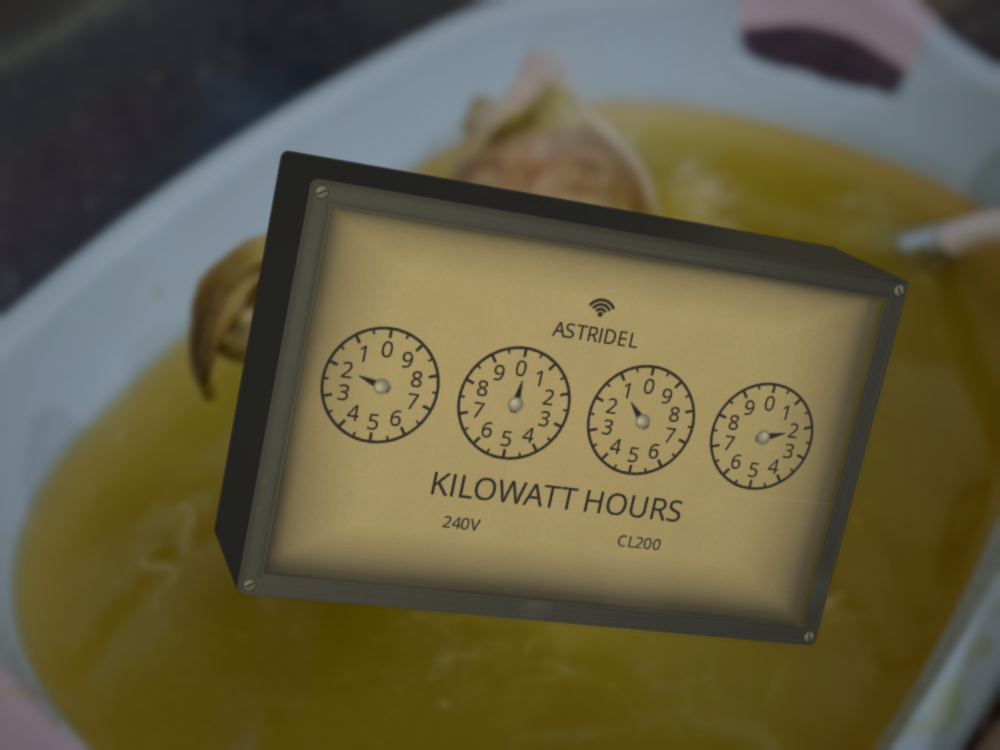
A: 2012 kWh
